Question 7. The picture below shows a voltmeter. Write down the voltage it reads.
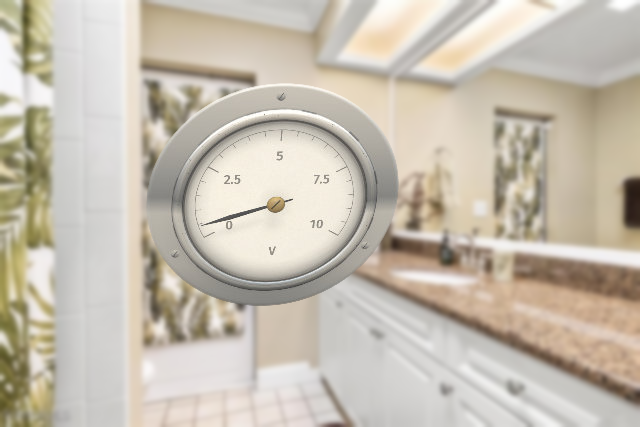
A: 0.5 V
